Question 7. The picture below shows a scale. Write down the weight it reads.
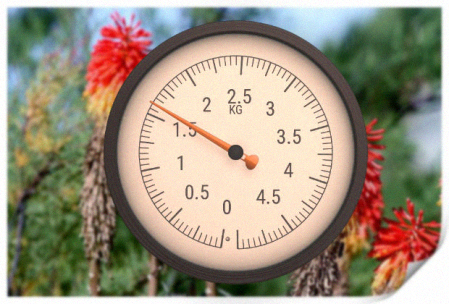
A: 1.6 kg
